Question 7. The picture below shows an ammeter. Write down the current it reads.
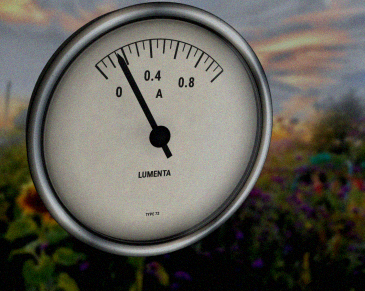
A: 0.15 A
